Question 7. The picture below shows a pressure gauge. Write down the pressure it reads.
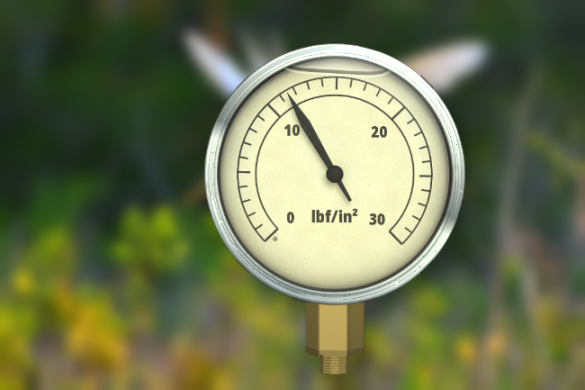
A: 11.5 psi
